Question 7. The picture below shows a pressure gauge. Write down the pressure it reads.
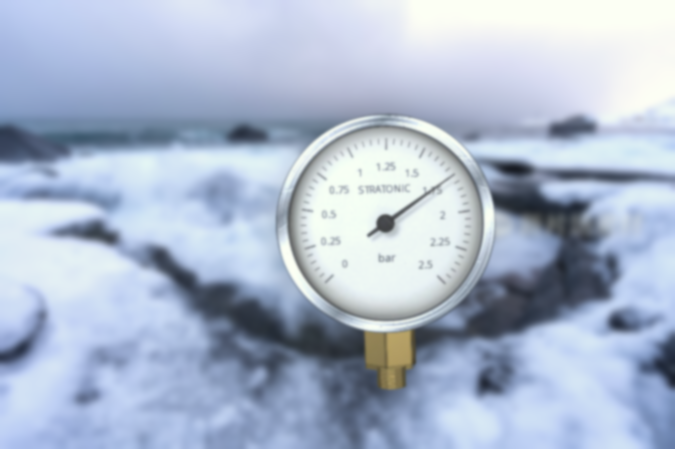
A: 1.75 bar
